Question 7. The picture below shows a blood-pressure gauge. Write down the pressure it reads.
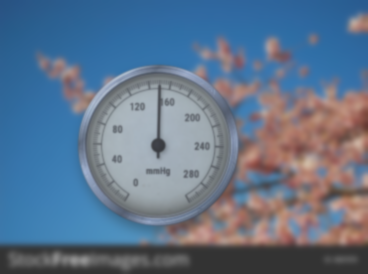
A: 150 mmHg
